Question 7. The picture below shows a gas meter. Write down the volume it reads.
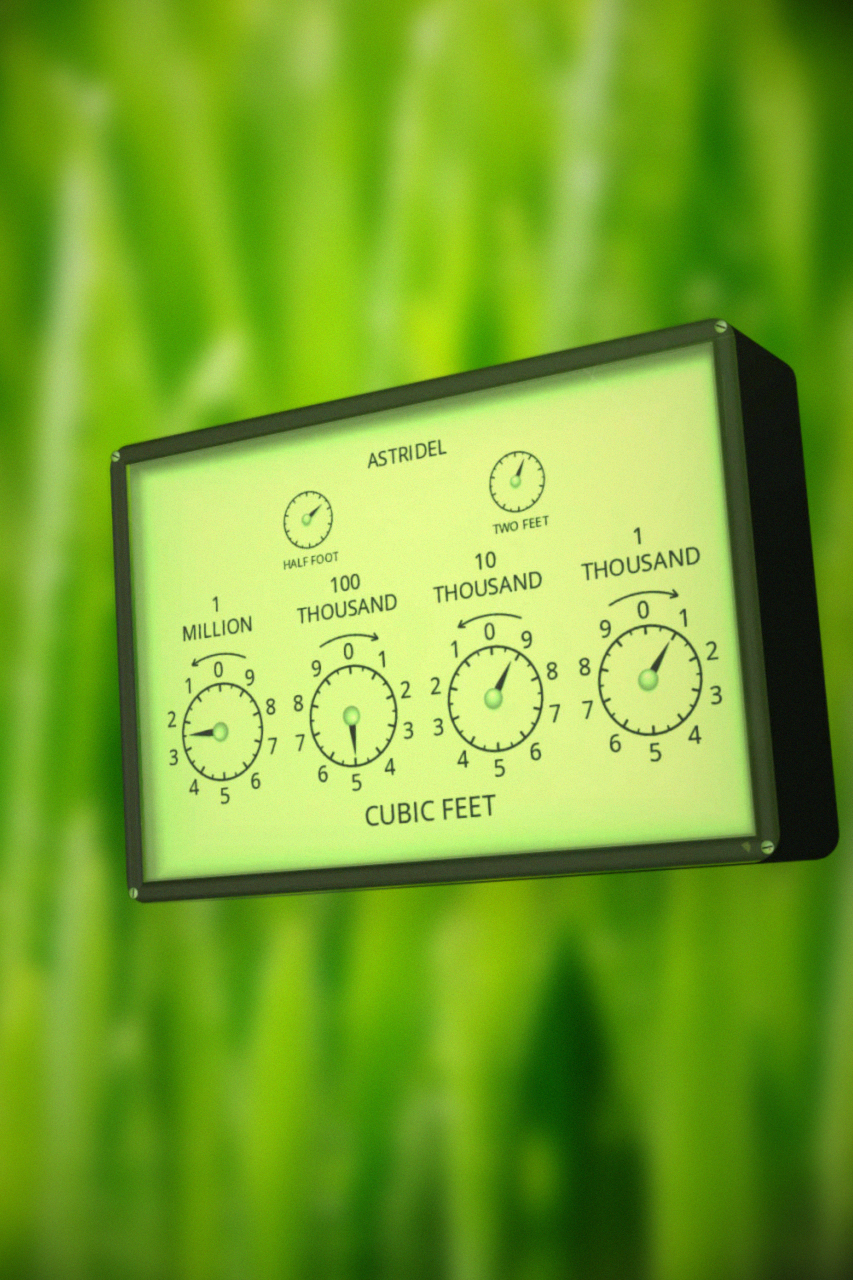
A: 249100 ft³
